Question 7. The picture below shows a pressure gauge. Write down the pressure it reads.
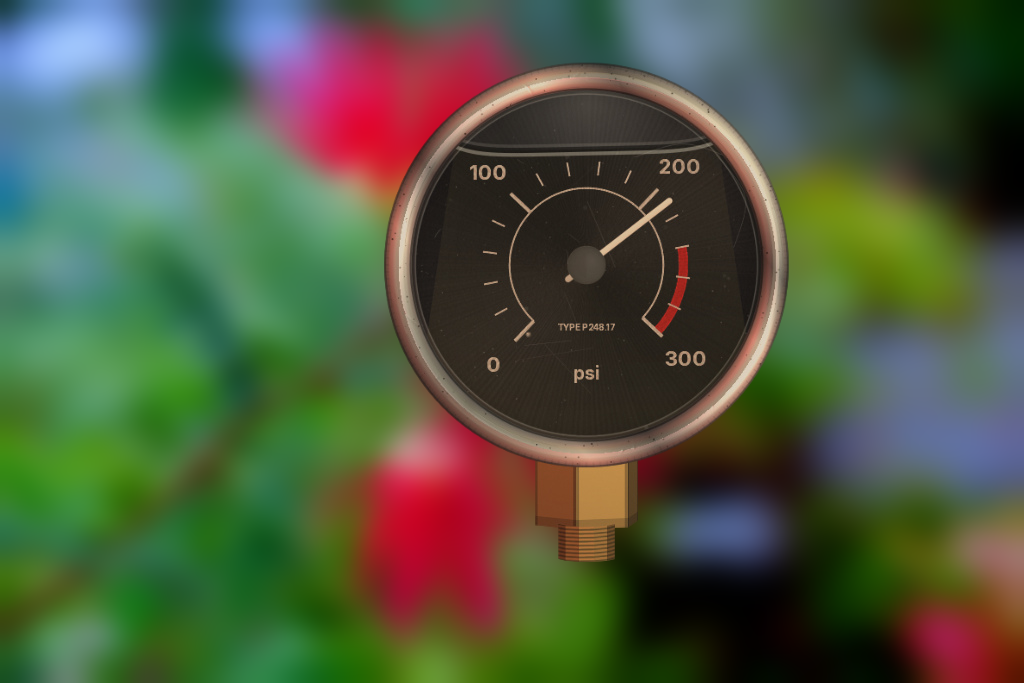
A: 210 psi
